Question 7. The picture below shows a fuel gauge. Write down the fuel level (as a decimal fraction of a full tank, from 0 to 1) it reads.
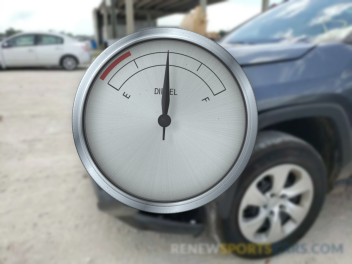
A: 0.5
